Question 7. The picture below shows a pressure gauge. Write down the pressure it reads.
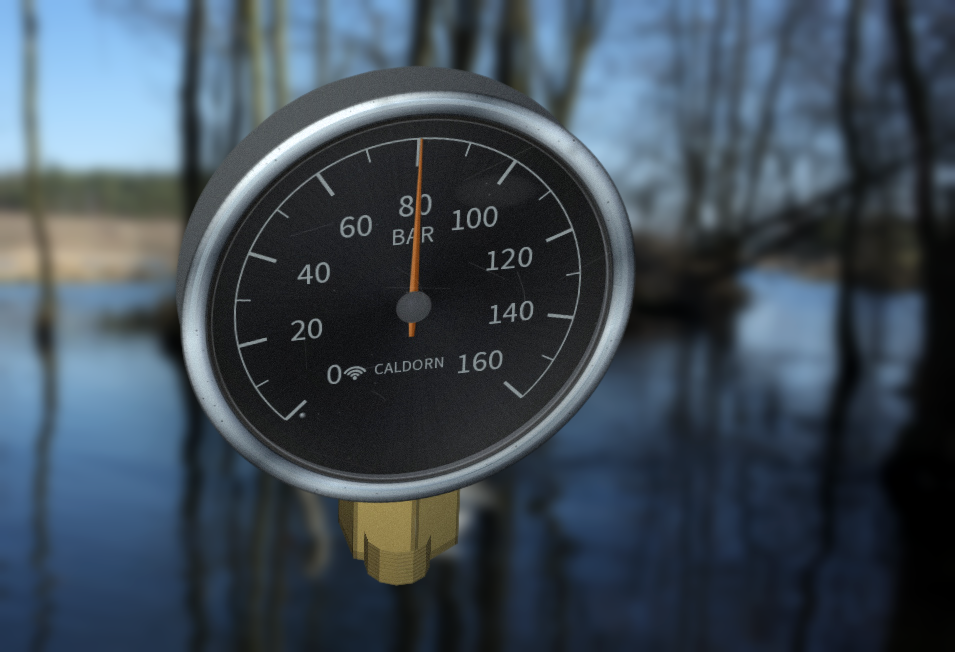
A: 80 bar
